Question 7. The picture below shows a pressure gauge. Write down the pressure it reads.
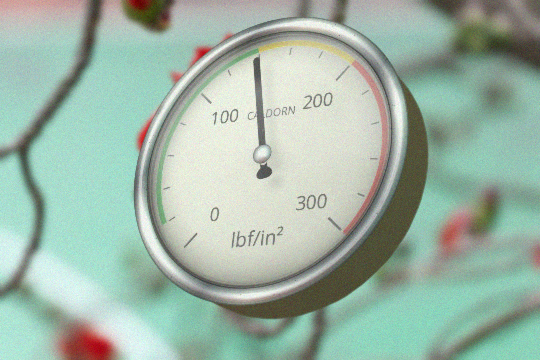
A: 140 psi
